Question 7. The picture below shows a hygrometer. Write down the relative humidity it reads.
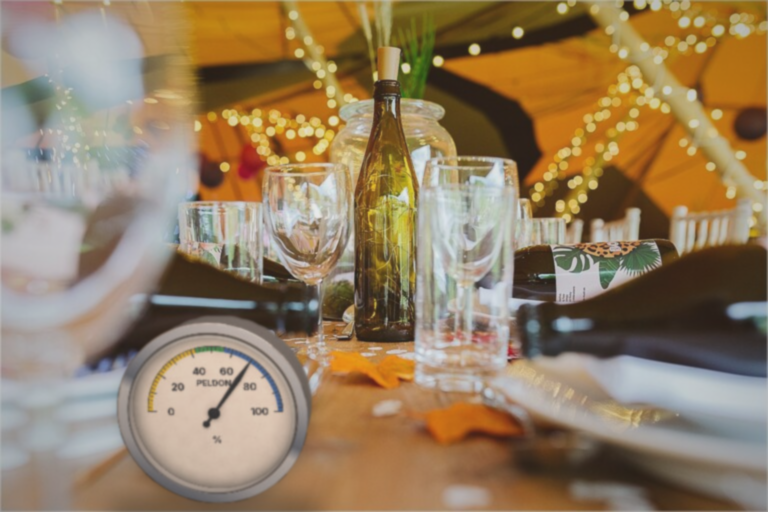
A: 70 %
